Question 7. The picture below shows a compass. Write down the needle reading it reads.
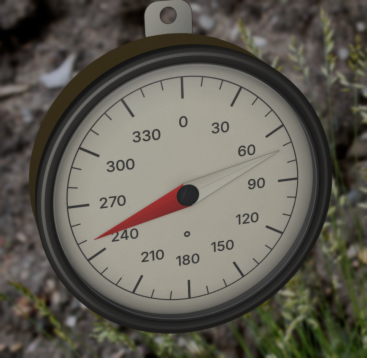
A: 250 °
